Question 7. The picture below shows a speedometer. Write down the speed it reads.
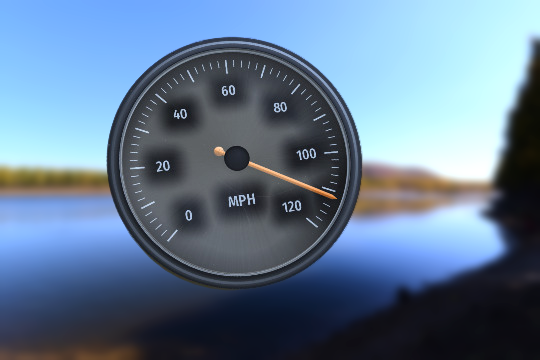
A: 112 mph
